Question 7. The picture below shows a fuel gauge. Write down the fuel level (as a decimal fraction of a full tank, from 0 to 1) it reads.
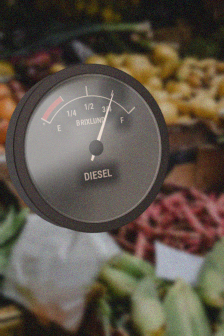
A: 0.75
